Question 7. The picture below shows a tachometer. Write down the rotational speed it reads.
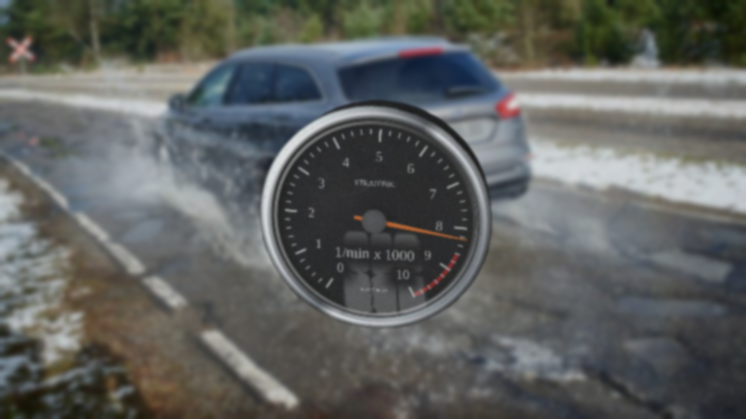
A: 8200 rpm
